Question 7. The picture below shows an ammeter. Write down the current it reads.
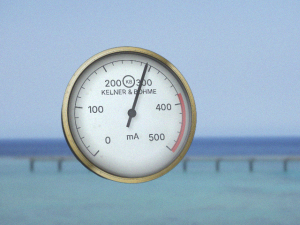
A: 290 mA
